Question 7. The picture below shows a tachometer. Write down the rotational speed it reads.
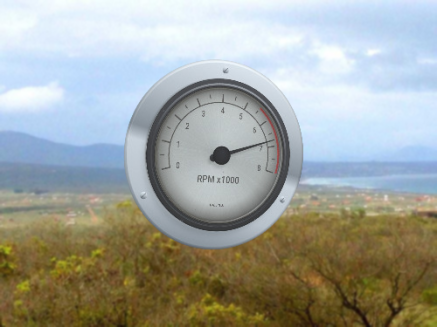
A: 6750 rpm
